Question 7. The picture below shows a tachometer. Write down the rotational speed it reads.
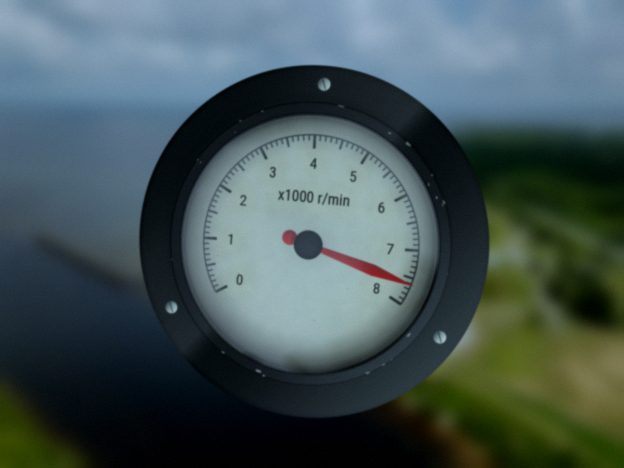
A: 7600 rpm
